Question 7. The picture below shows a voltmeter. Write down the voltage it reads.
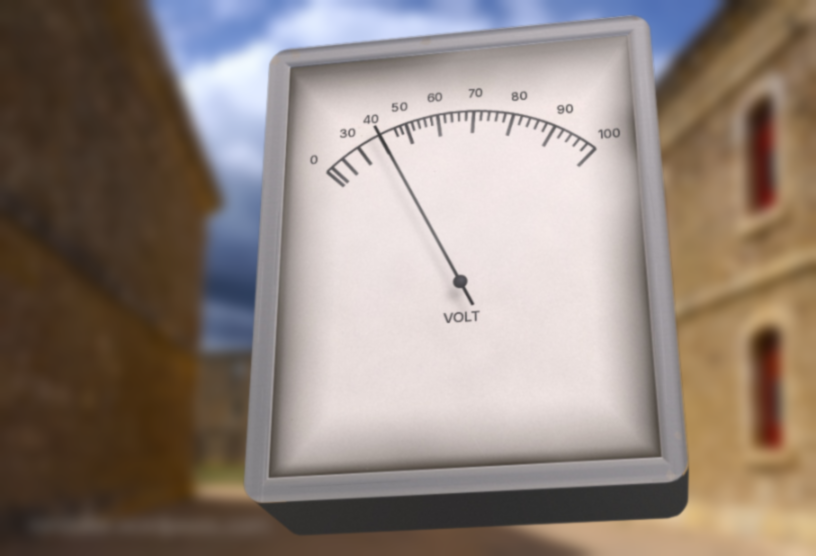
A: 40 V
